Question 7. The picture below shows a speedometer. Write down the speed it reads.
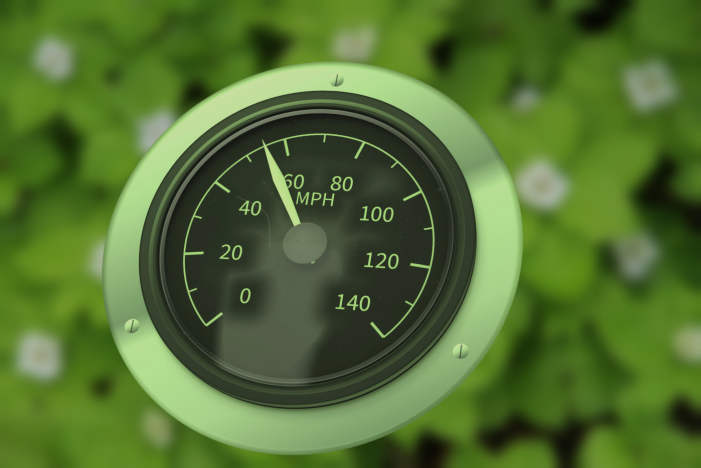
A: 55 mph
